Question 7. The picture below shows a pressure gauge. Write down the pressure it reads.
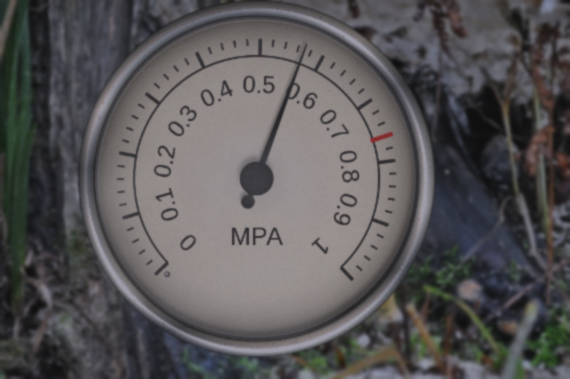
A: 0.57 MPa
